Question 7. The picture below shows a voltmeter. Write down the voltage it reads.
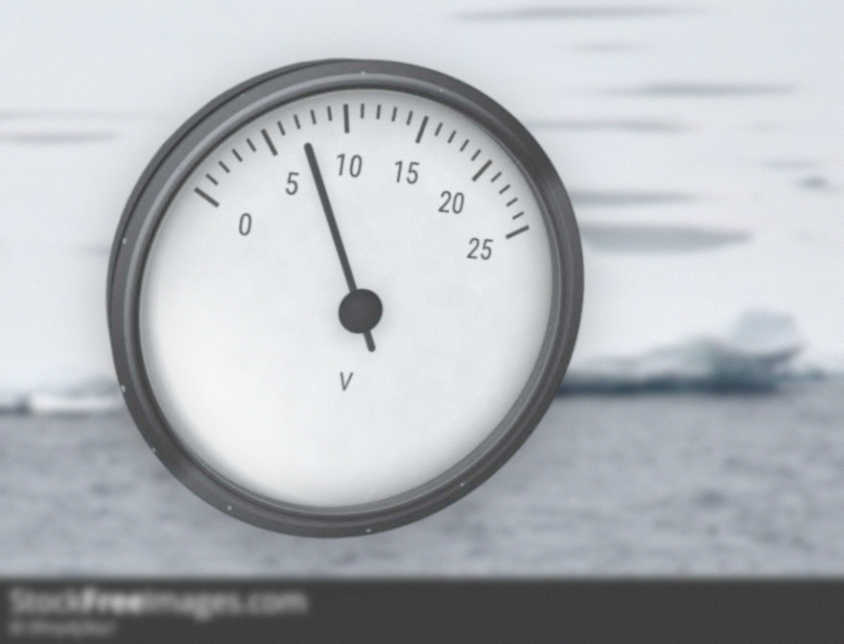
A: 7 V
